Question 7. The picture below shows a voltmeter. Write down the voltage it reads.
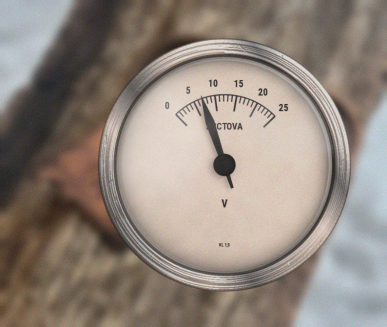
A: 7 V
